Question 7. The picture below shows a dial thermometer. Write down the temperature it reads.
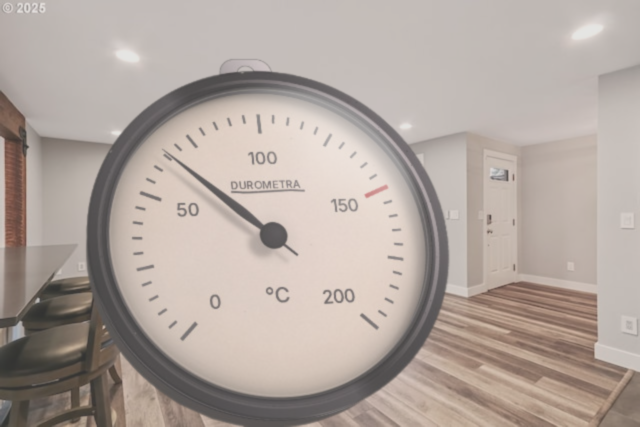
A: 65 °C
